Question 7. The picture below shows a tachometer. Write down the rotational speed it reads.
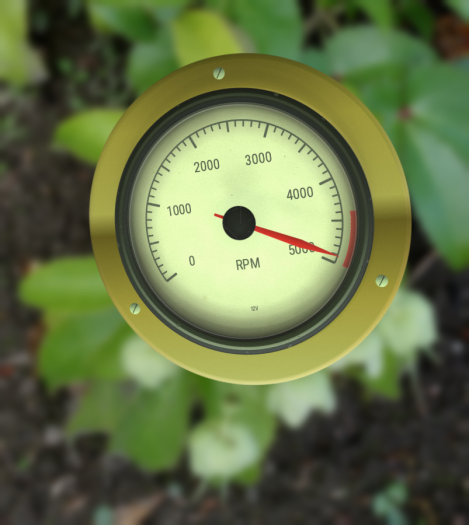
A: 4900 rpm
